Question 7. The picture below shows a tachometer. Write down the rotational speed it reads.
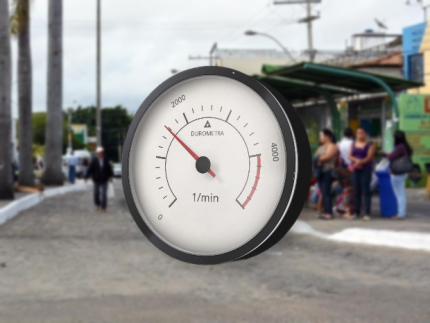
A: 1600 rpm
